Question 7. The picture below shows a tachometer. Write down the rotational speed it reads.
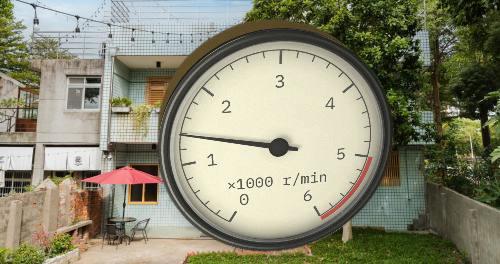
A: 1400 rpm
